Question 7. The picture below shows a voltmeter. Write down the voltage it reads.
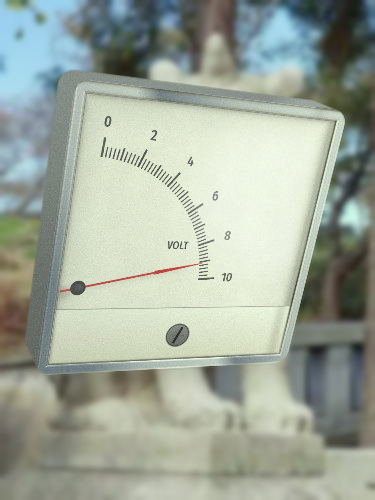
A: 9 V
